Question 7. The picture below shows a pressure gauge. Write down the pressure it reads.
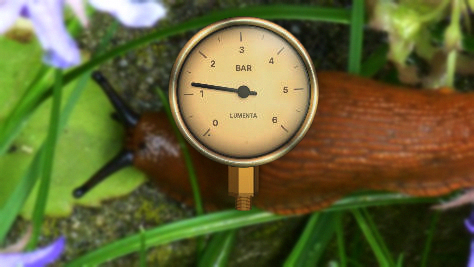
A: 1.25 bar
